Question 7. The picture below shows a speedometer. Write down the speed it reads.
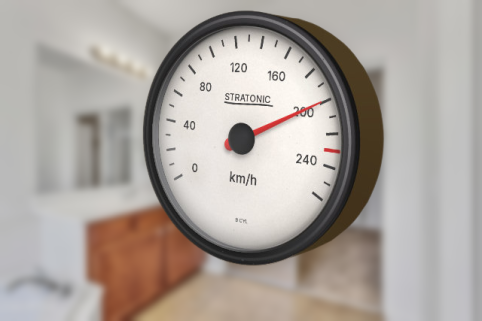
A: 200 km/h
